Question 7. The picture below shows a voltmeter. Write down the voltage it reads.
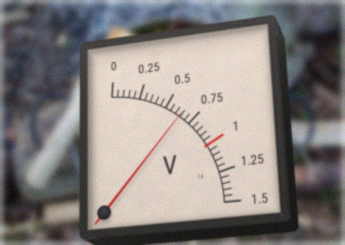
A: 0.65 V
